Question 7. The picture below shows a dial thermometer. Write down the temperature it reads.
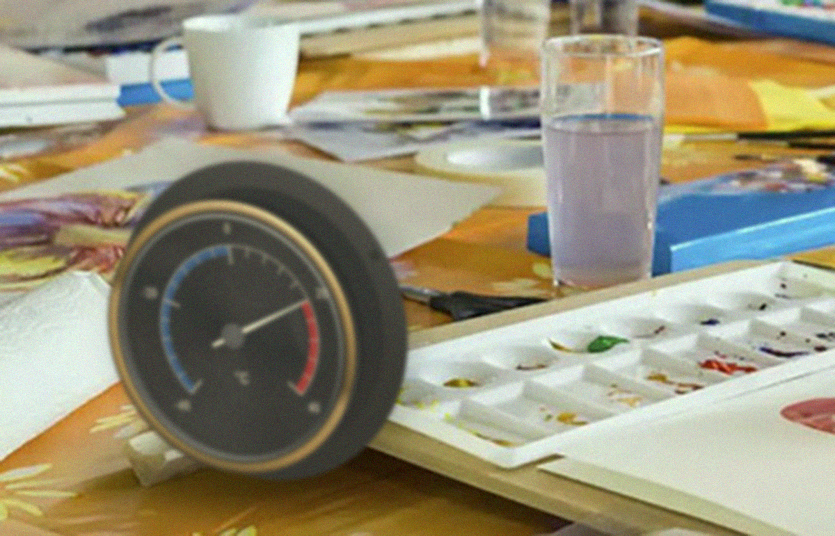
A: 20 °C
